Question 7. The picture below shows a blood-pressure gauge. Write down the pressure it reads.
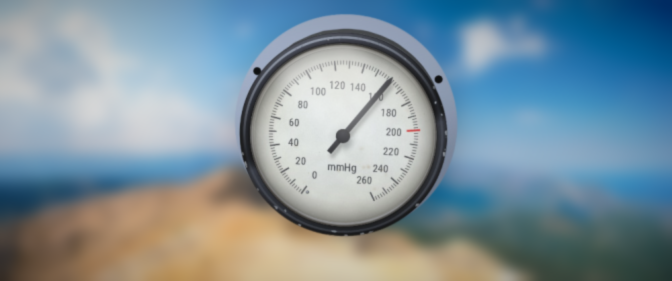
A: 160 mmHg
